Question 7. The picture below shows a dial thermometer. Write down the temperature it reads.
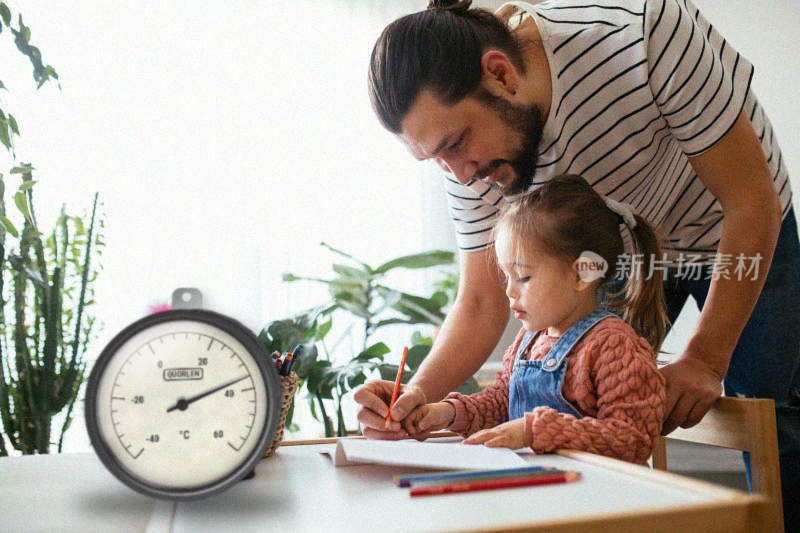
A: 36 °C
